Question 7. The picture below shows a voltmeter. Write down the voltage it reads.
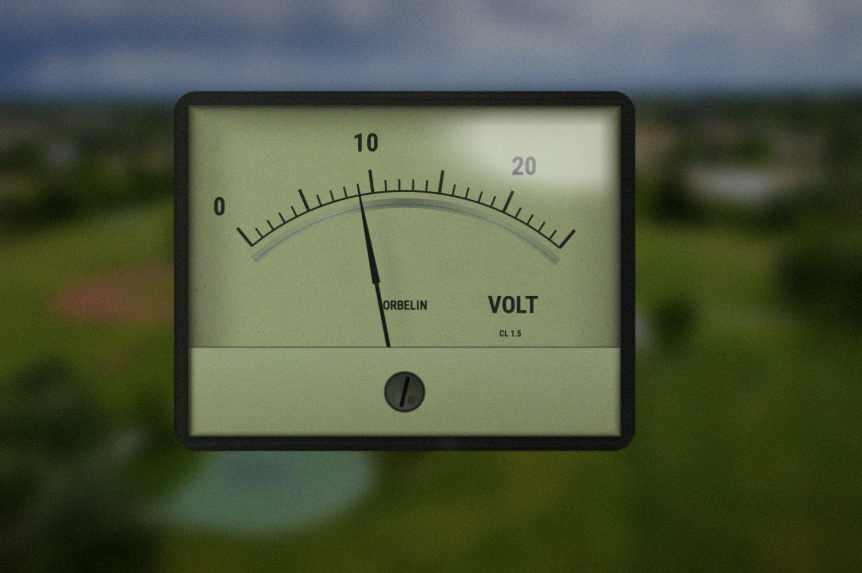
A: 9 V
